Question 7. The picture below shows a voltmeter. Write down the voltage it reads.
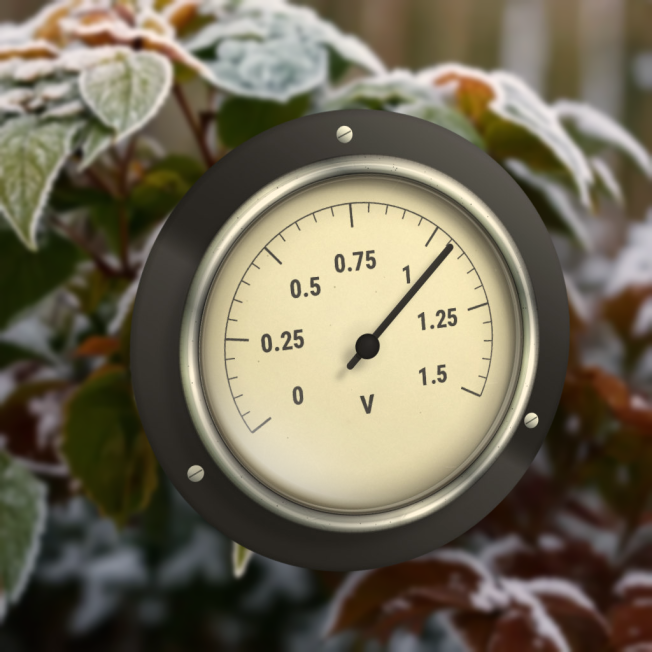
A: 1.05 V
